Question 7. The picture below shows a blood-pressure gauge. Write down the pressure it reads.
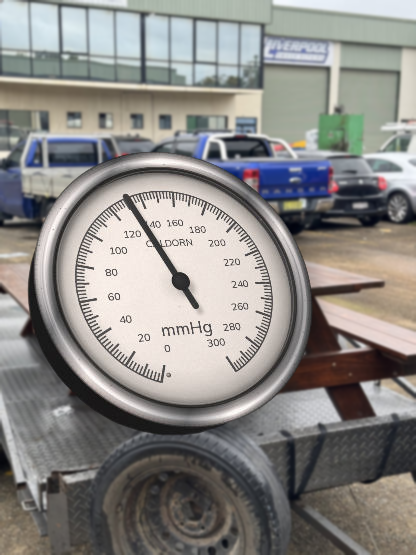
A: 130 mmHg
